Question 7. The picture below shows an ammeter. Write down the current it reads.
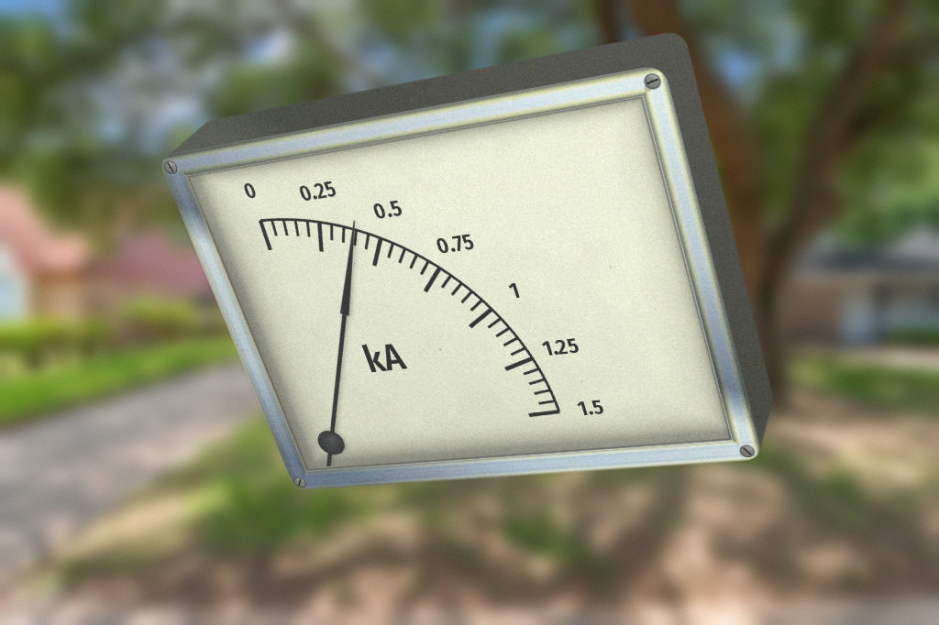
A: 0.4 kA
